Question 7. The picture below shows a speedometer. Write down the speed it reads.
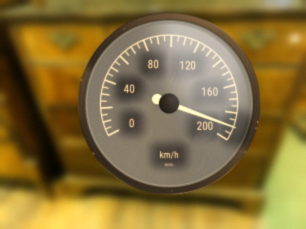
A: 190 km/h
